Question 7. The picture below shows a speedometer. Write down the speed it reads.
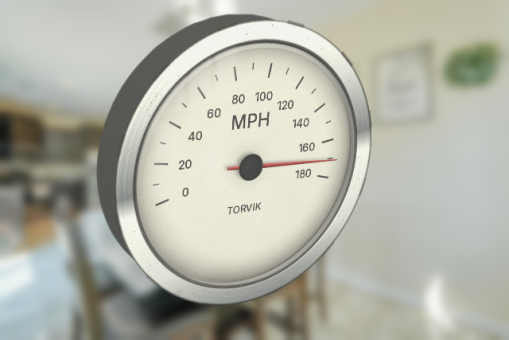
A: 170 mph
